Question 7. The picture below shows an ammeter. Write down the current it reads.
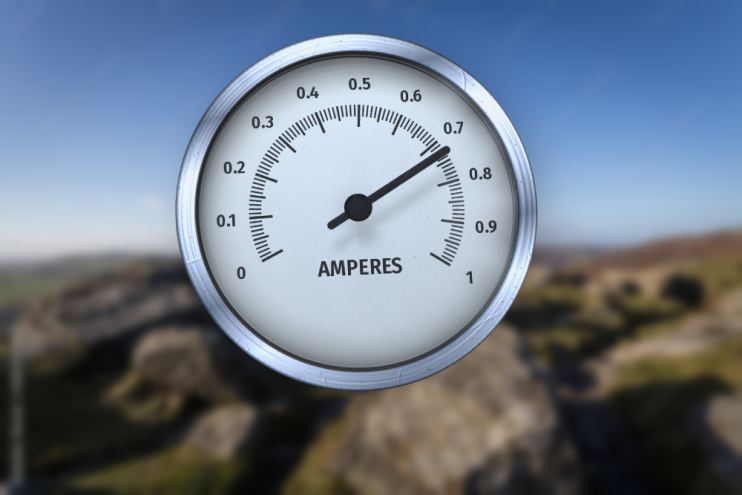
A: 0.73 A
